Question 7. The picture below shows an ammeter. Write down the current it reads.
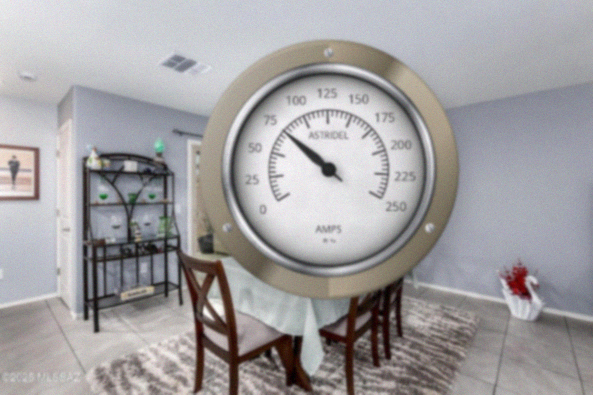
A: 75 A
